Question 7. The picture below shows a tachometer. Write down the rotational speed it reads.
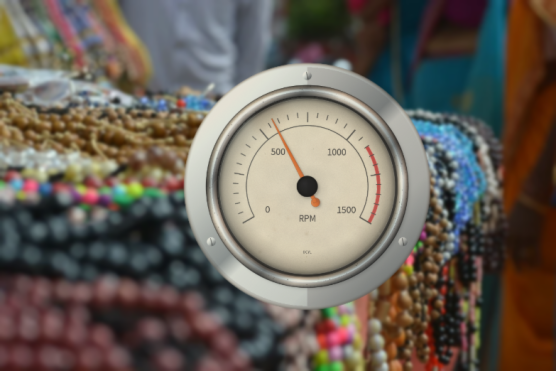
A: 575 rpm
